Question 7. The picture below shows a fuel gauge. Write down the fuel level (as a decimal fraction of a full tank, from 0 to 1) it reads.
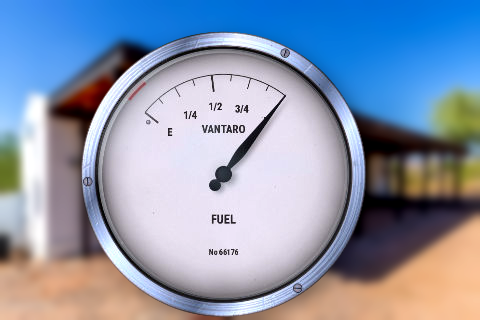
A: 1
